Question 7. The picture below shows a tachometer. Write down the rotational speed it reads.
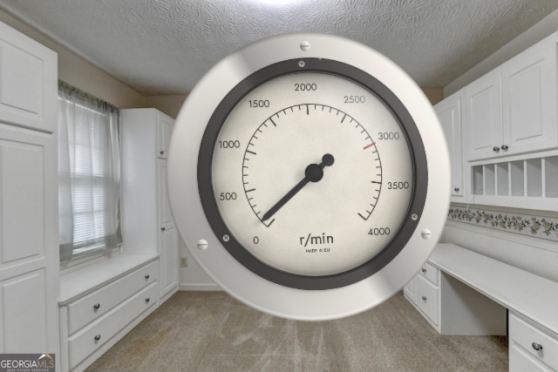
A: 100 rpm
